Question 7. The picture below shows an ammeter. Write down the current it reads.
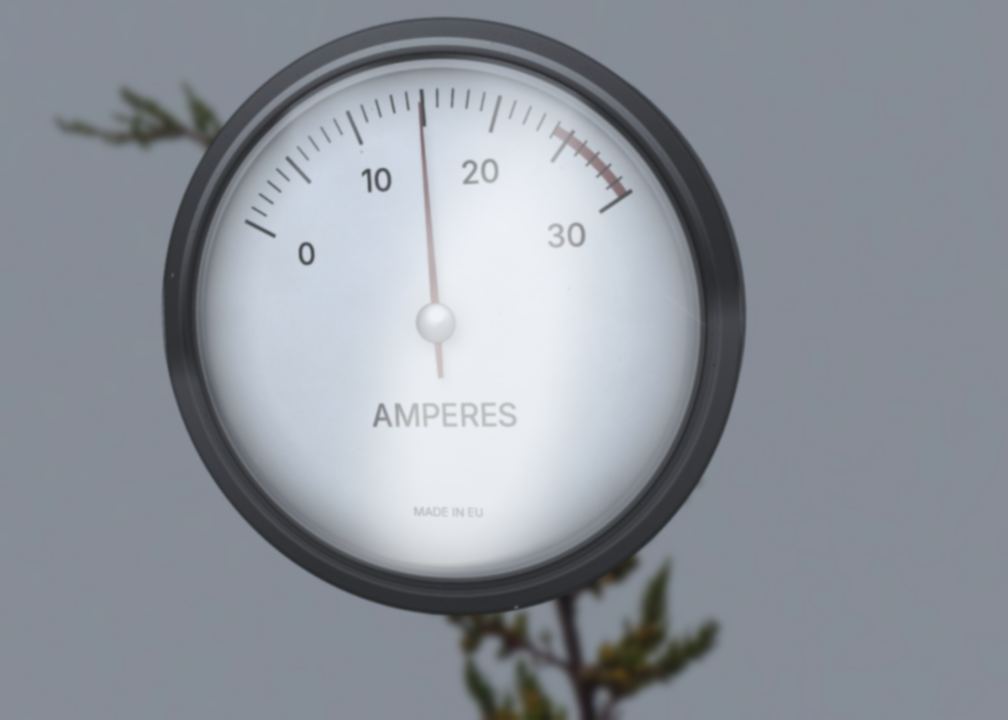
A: 15 A
